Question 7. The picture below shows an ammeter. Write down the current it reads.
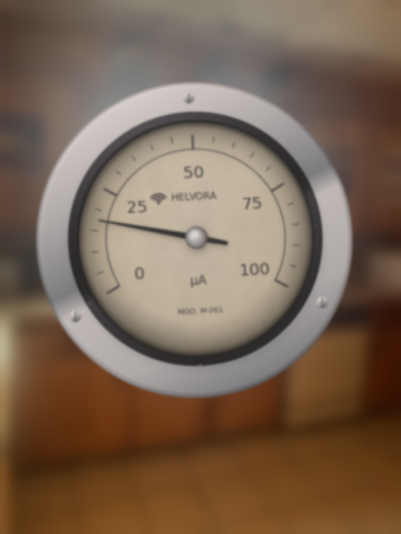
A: 17.5 µA
